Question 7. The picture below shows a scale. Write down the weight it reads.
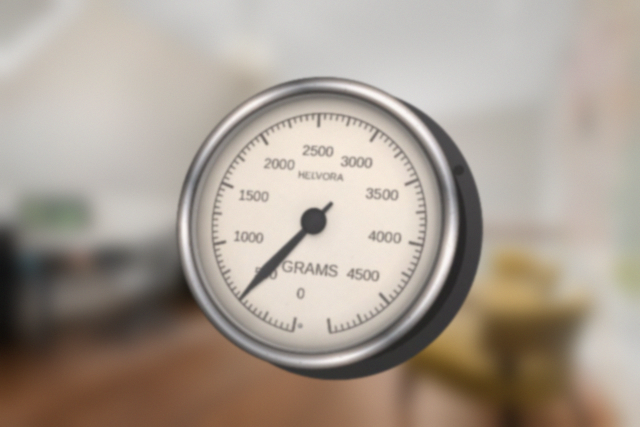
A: 500 g
